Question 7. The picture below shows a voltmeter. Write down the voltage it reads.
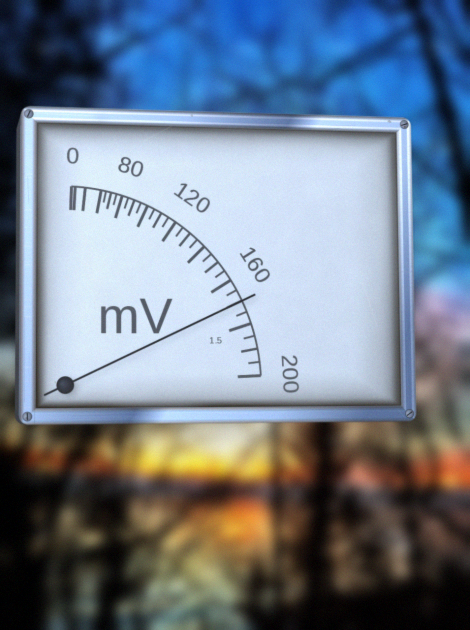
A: 170 mV
